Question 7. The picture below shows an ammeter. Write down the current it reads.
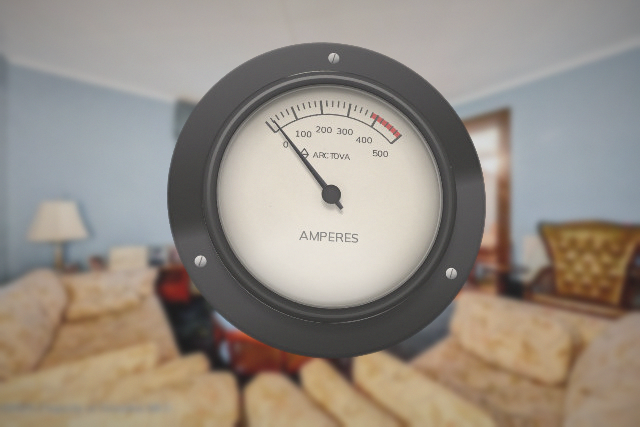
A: 20 A
